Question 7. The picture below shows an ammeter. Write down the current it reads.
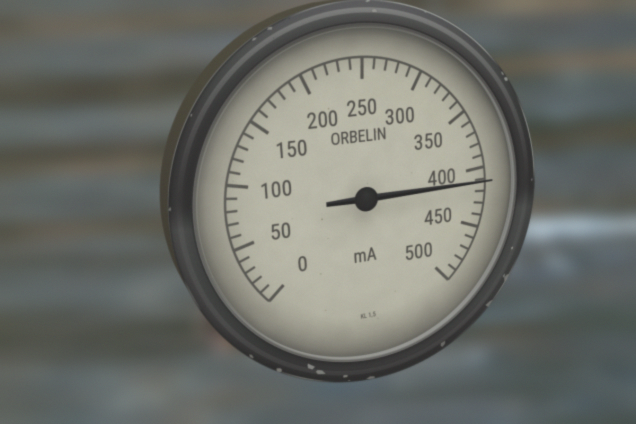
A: 410 mA
